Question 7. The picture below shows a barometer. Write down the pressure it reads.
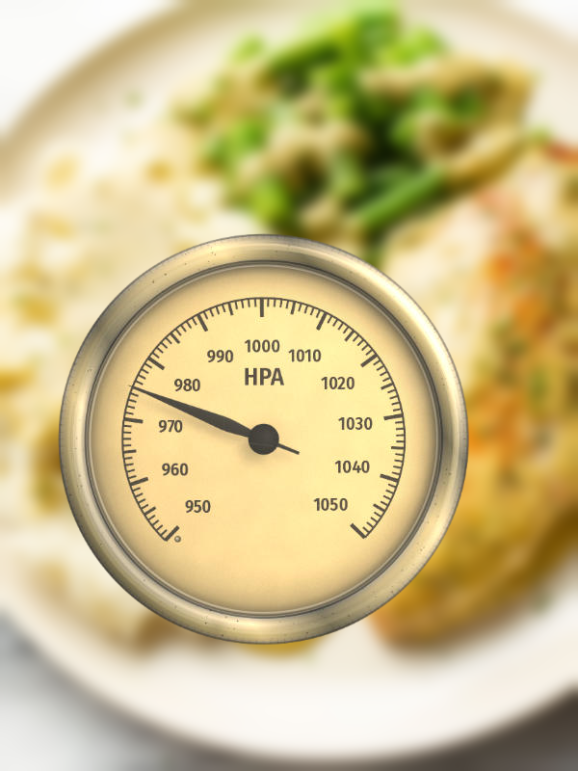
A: 975 hPa
